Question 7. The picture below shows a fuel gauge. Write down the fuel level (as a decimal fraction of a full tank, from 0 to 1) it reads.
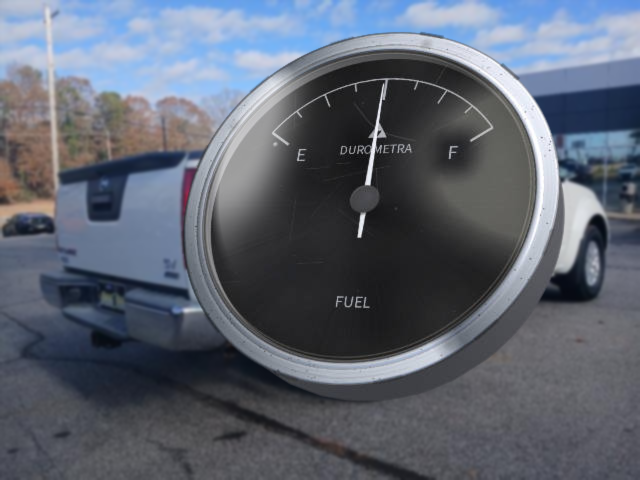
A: 0.5
